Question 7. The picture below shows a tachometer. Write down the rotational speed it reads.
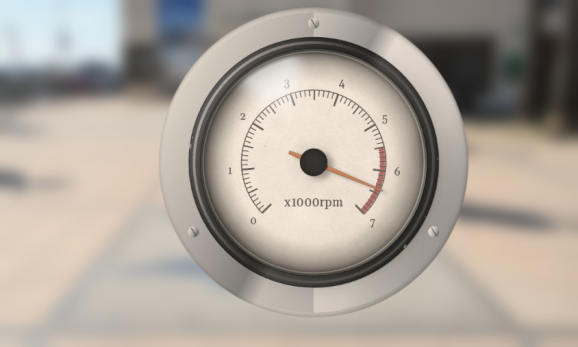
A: 6400 rpm
